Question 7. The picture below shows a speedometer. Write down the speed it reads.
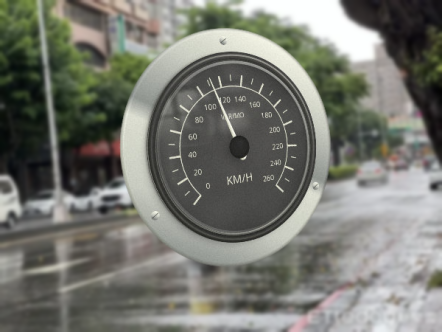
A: 110 km/h
